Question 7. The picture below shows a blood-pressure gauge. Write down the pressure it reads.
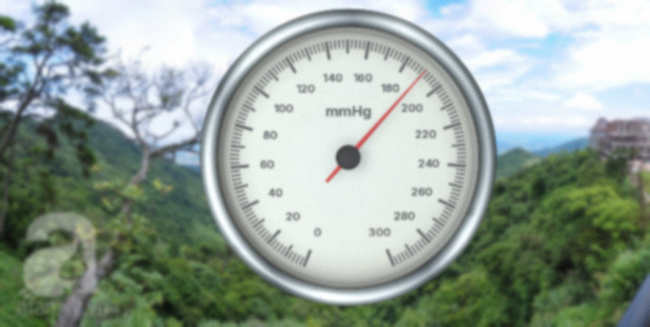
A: 190 mmHg
